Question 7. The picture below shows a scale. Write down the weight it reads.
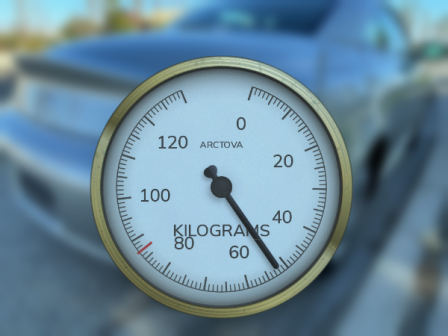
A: 52 kg
